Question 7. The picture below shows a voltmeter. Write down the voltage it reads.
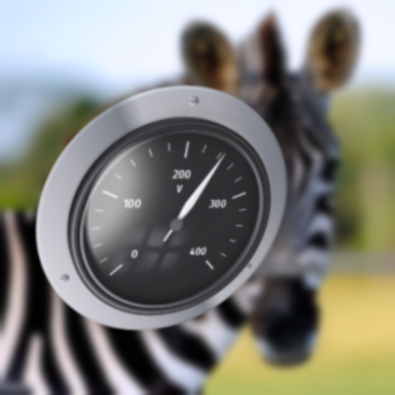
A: 240 V
